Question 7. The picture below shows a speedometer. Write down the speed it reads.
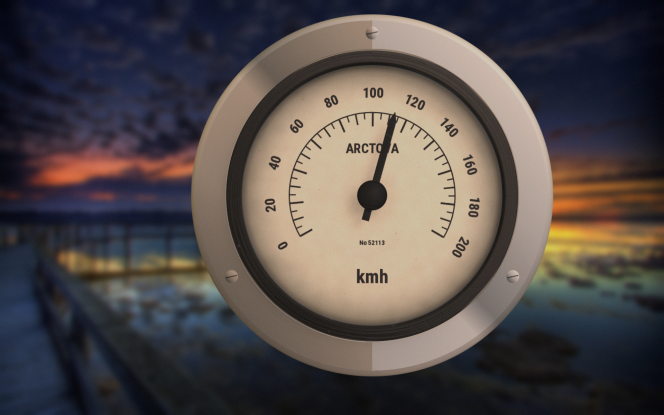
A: 112.5 km/h
